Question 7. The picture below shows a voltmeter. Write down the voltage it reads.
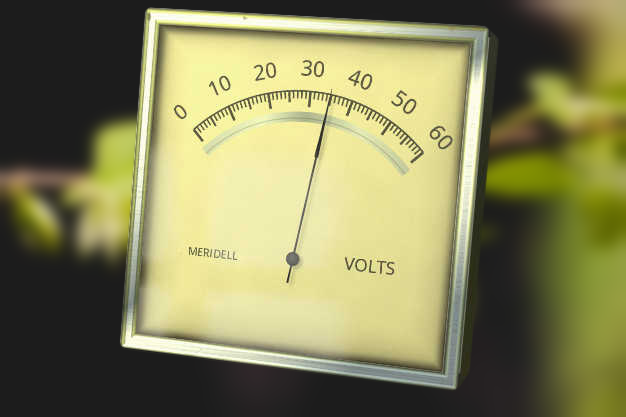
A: 35 V
